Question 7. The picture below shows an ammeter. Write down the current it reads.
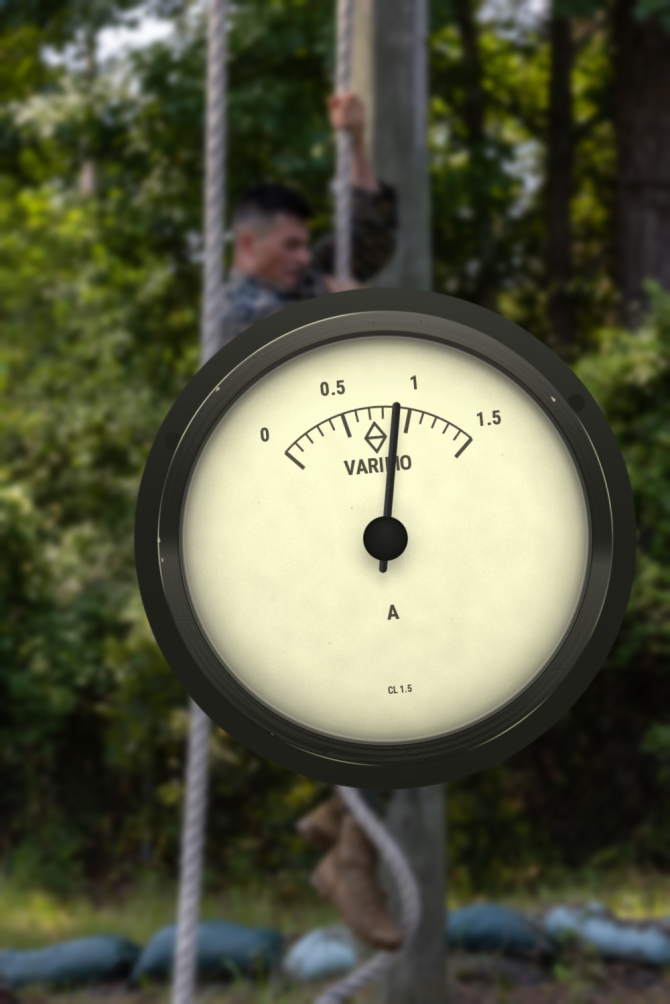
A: 0.9 A
